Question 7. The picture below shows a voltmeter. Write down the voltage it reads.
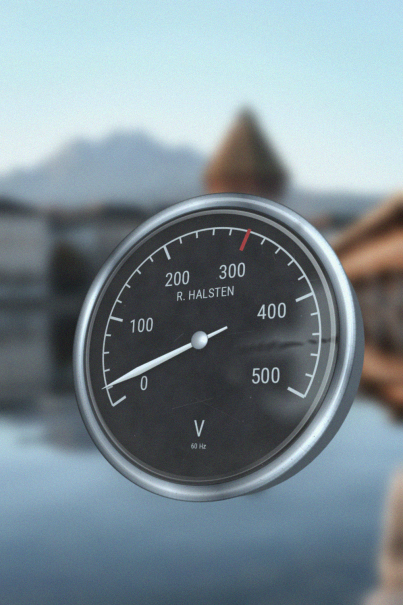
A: 20 V
